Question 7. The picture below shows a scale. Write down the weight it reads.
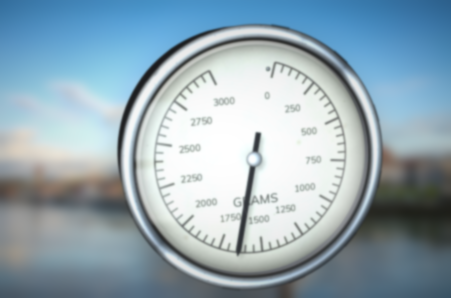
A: 1650 g
